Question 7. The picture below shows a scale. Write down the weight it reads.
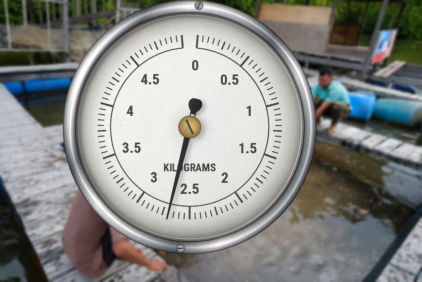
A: 2.7 kg
